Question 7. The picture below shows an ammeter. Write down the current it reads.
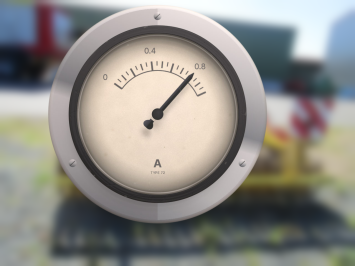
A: 0.8 A
